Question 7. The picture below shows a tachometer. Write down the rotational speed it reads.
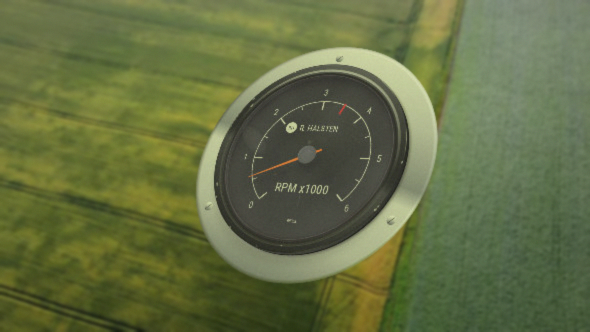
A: 500 rpm
